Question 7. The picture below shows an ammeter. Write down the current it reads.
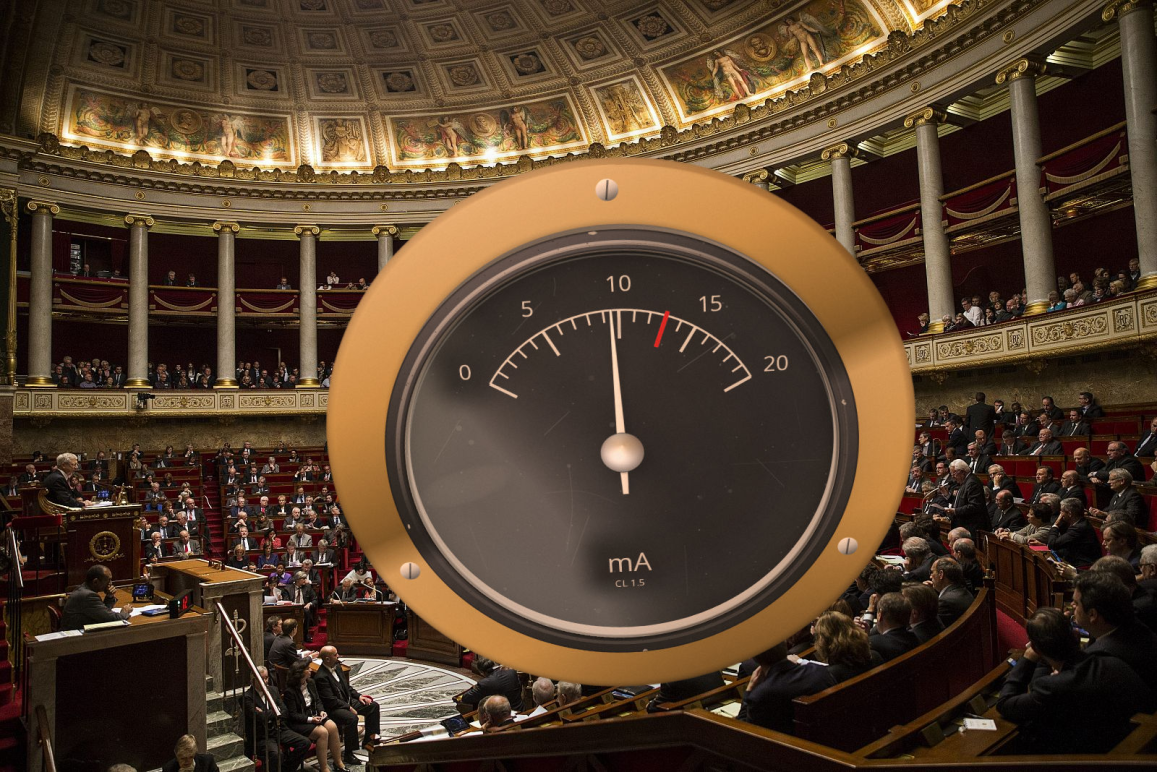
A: 9.5 mA
